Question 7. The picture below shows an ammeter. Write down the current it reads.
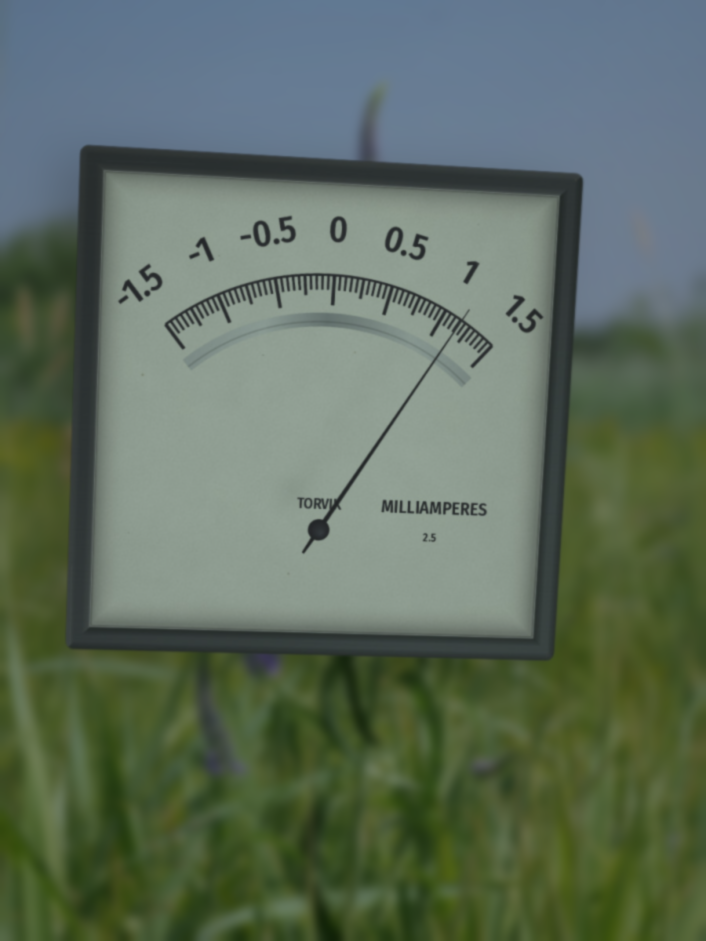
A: 1.15 mA
